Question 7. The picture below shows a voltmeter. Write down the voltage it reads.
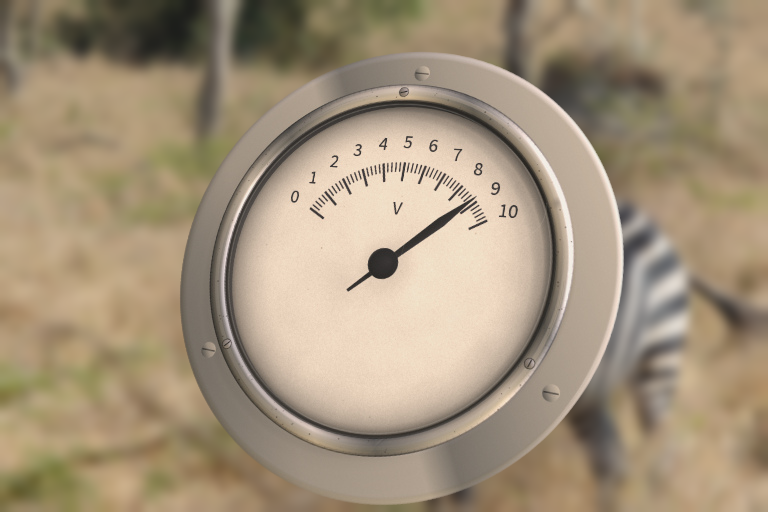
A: 9 V
